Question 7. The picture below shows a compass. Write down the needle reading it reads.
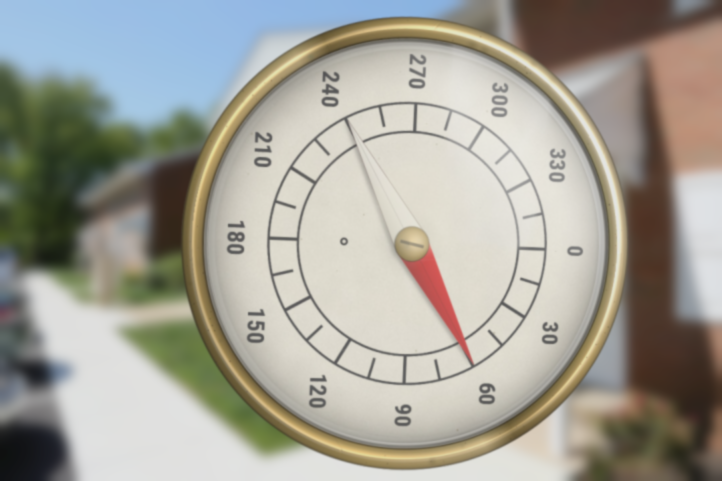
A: 60 °
